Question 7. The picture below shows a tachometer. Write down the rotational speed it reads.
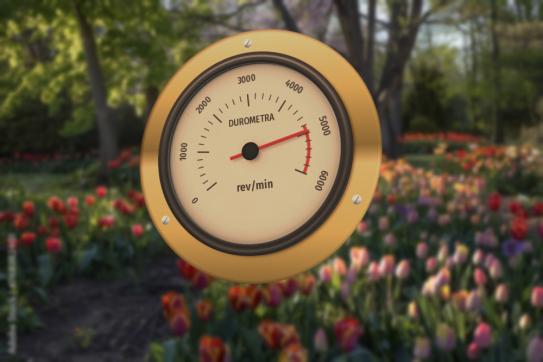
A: 5000 rpm
